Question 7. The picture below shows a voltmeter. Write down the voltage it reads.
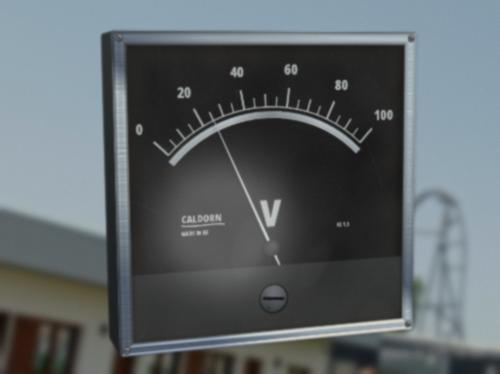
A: 25 V
